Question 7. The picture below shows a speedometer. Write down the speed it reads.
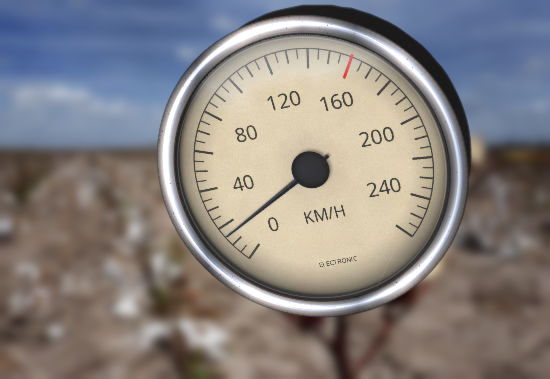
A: 15 km/h
